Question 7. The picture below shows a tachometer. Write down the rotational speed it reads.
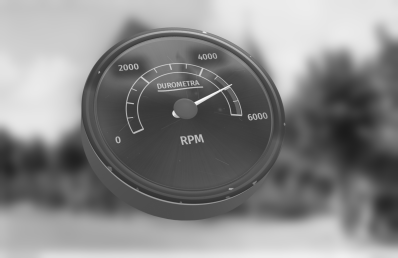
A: 5000 rpm
